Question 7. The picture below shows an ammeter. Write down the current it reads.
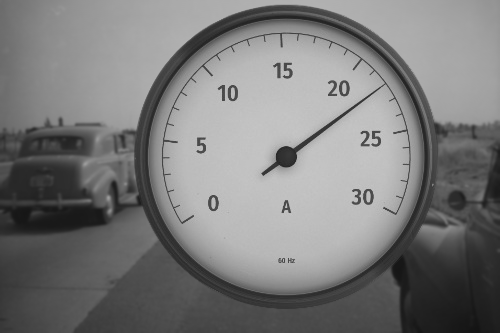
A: 22 A
